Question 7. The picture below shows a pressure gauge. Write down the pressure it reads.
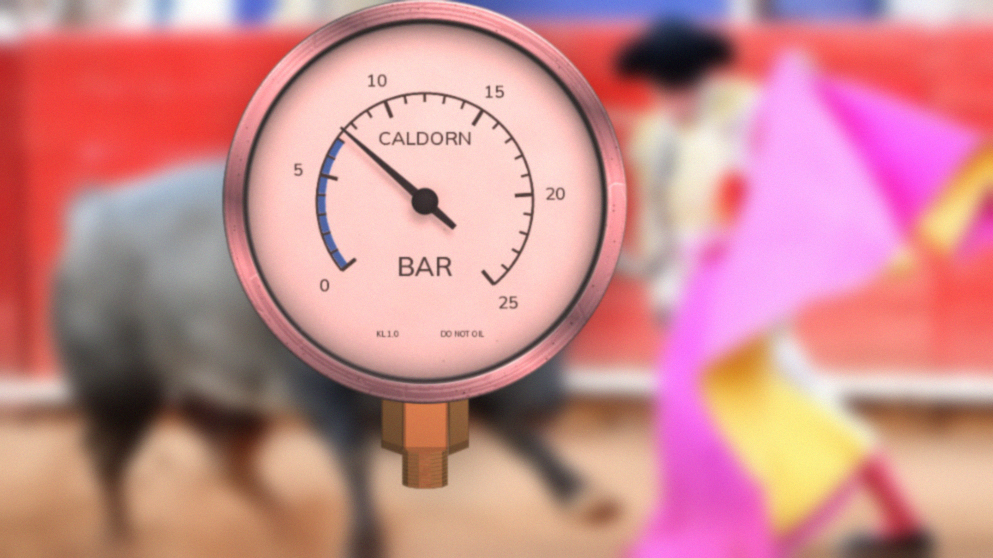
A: 7.5 bar
